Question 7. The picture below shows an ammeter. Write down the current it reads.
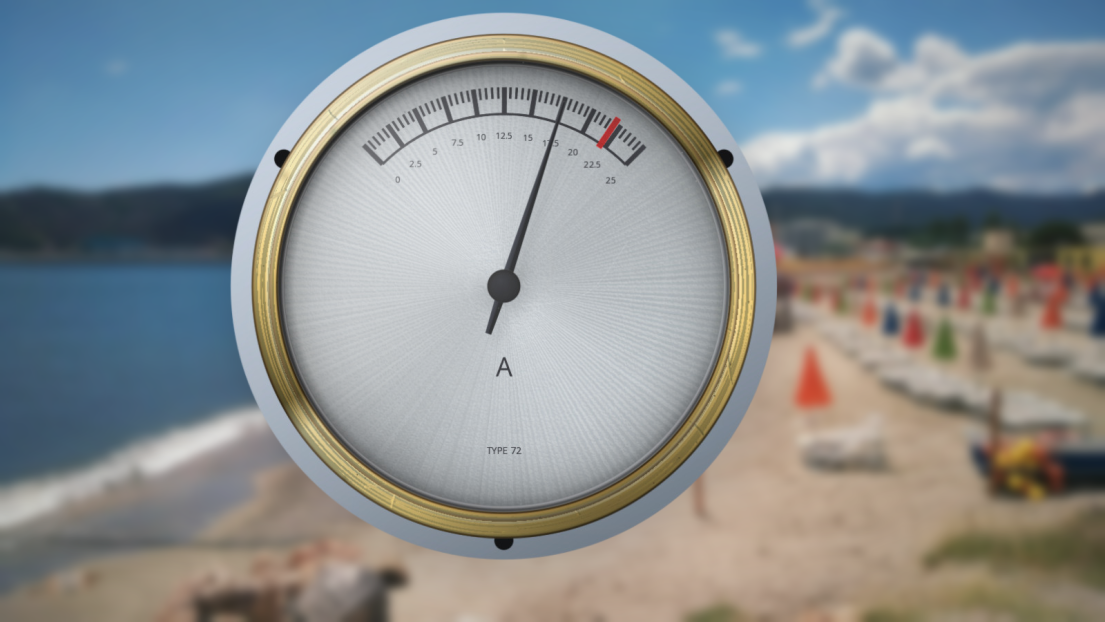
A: 17.5 A
